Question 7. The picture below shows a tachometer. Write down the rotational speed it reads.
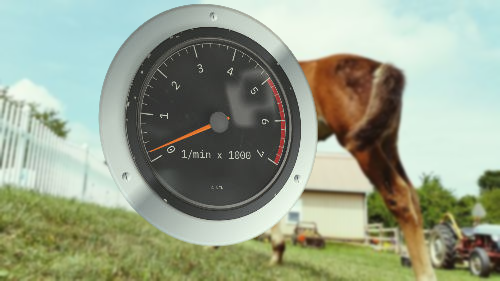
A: 200 rpm
